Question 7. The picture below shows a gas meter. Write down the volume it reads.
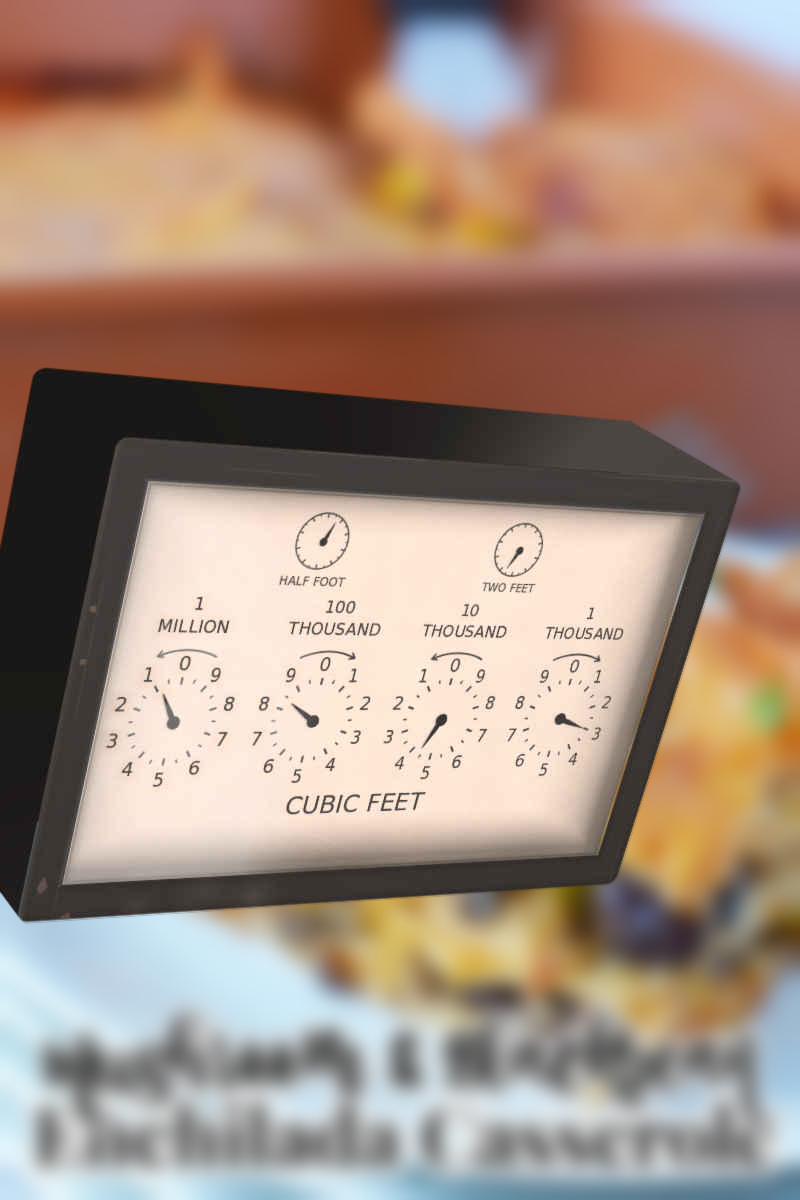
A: 84300 ft³
